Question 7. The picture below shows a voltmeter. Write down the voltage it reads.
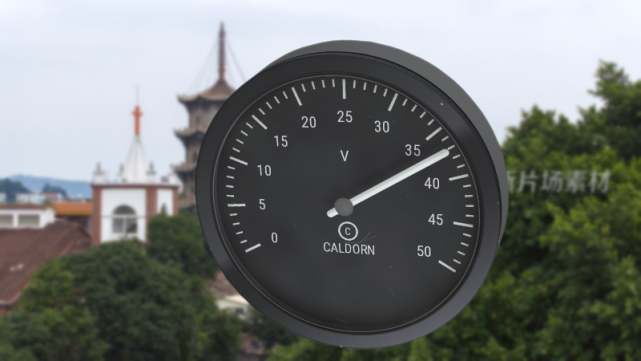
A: 37 V
